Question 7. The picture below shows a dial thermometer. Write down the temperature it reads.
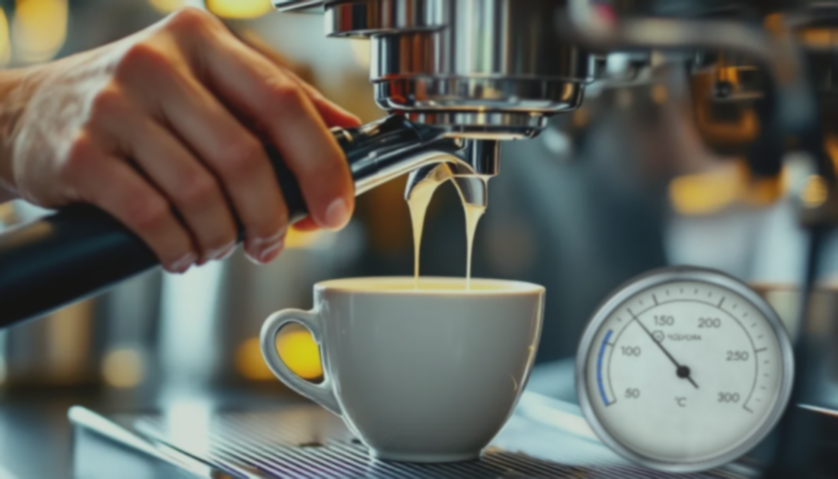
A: 130 °C
